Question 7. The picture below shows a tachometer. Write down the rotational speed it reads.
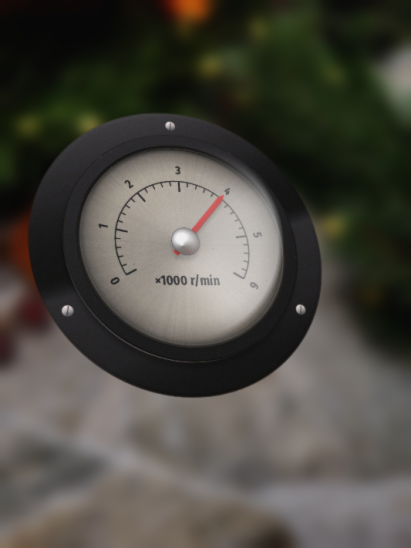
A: 4000 rpm
